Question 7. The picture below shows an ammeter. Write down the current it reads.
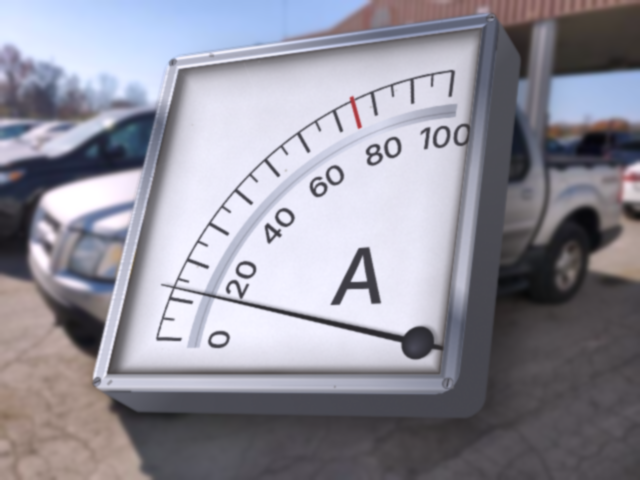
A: 12.5 A
